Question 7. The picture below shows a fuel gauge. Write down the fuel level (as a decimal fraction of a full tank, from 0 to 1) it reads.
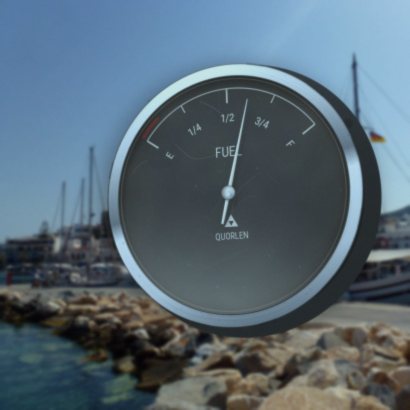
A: 0.625
